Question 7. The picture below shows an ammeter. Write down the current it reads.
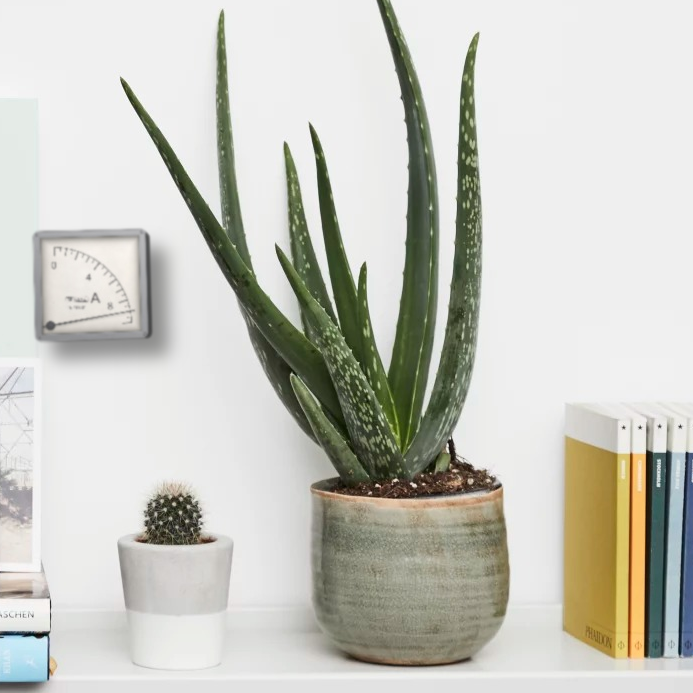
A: 9 A
